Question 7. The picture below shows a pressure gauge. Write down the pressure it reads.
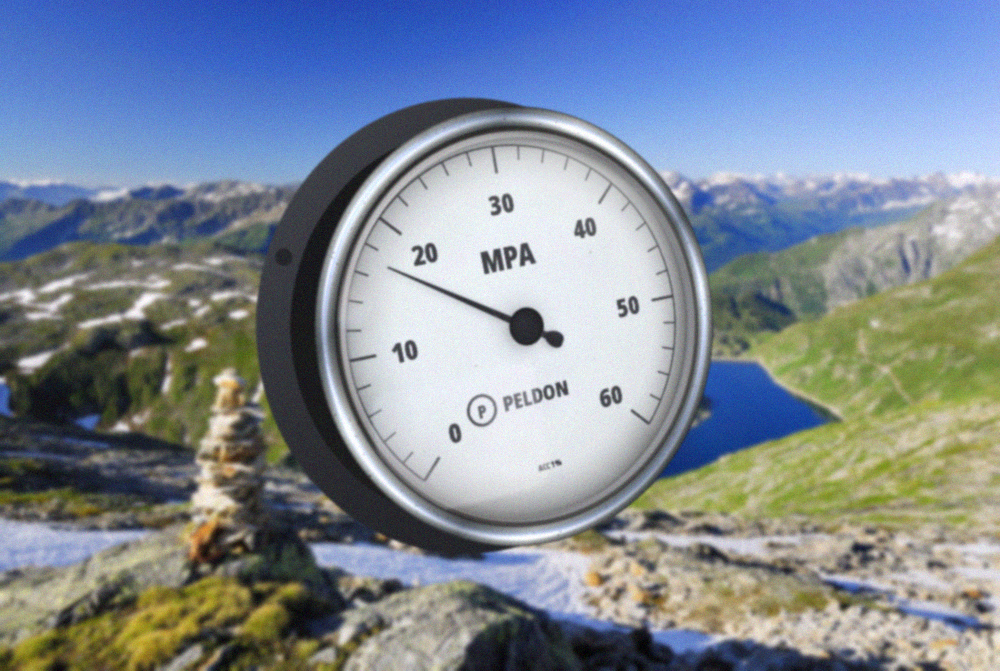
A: 17 MPa
